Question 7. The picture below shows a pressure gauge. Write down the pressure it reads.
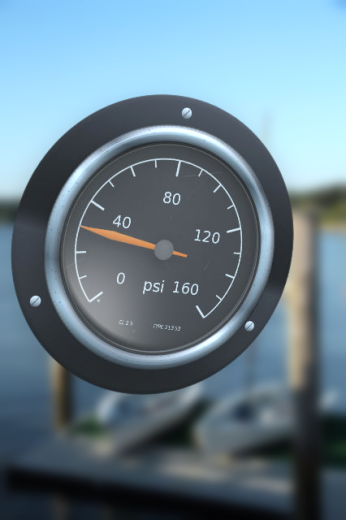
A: 30 psi
